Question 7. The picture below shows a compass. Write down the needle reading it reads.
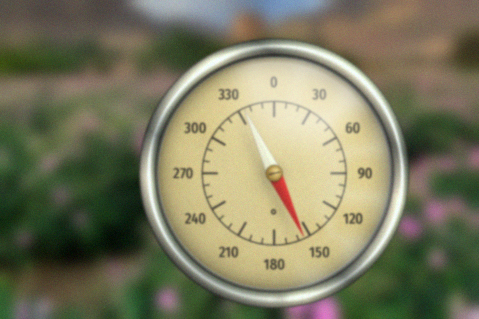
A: 155 °
